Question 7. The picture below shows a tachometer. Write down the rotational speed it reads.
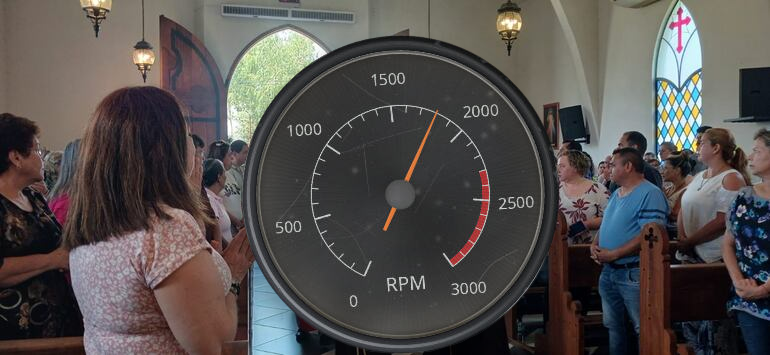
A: 1800 rpm
